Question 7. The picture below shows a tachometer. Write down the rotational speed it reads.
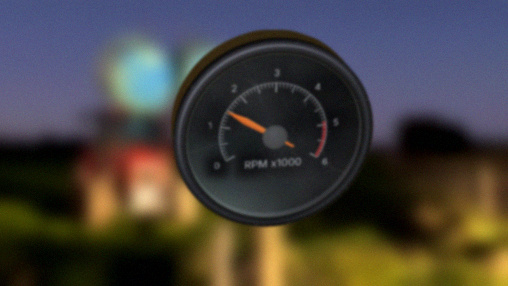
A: 1500 rpm
